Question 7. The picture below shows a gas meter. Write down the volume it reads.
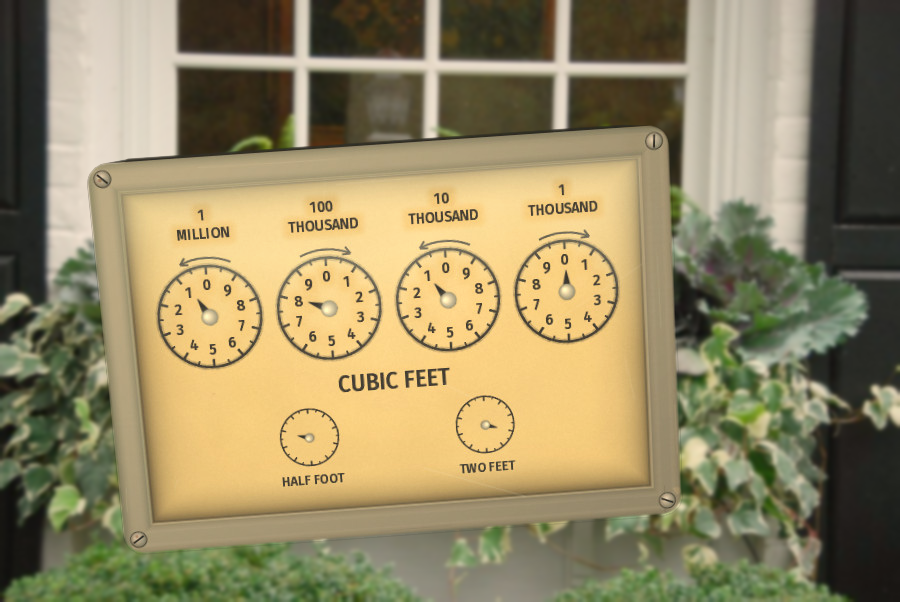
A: 81000 ft³
